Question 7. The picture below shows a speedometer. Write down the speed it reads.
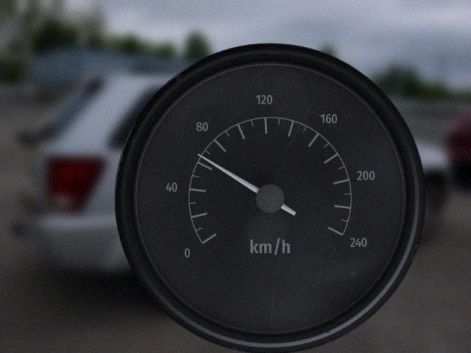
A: 65 km/h
